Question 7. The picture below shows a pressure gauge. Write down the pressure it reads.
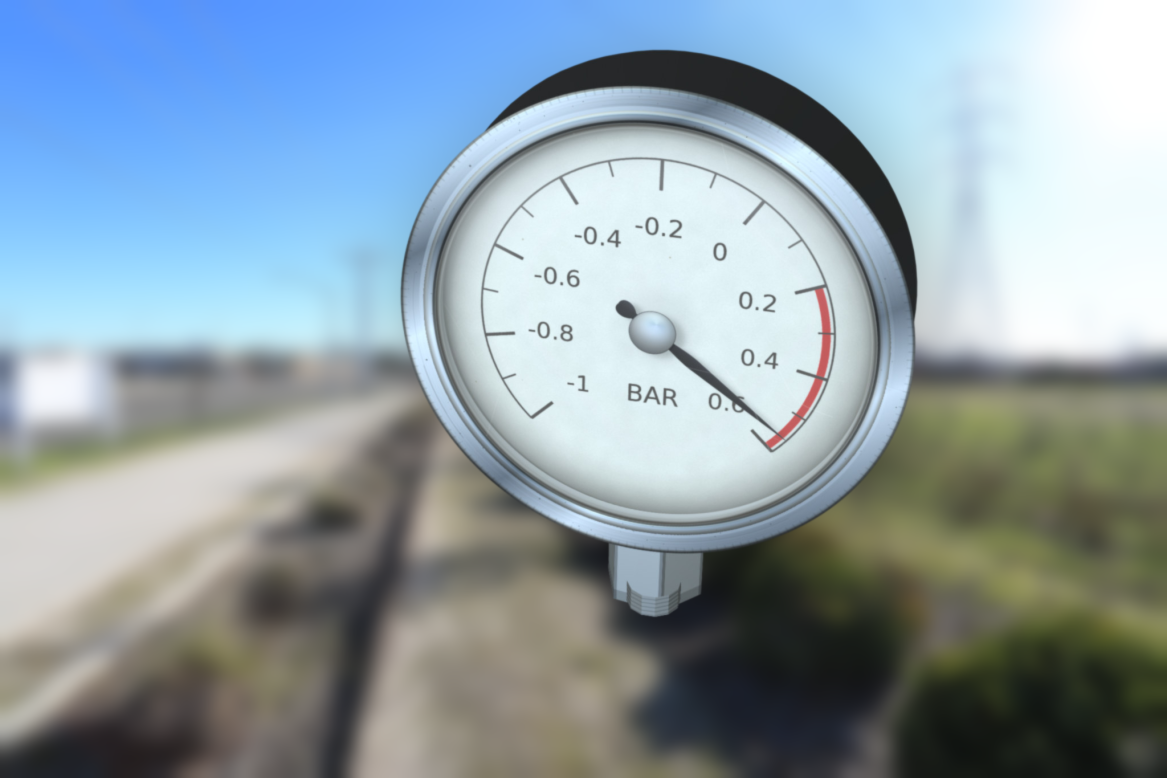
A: 0.55 bar
